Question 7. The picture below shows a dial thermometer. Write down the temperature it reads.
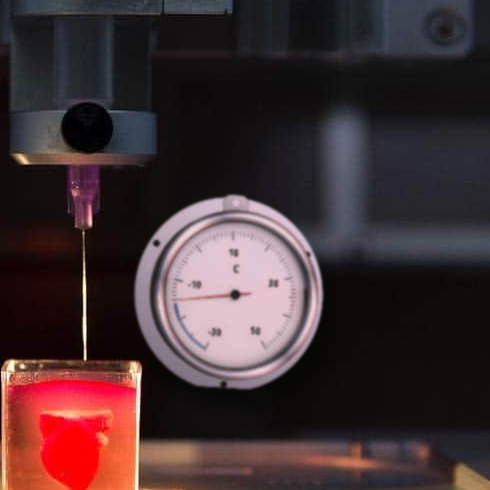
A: -15 °C
